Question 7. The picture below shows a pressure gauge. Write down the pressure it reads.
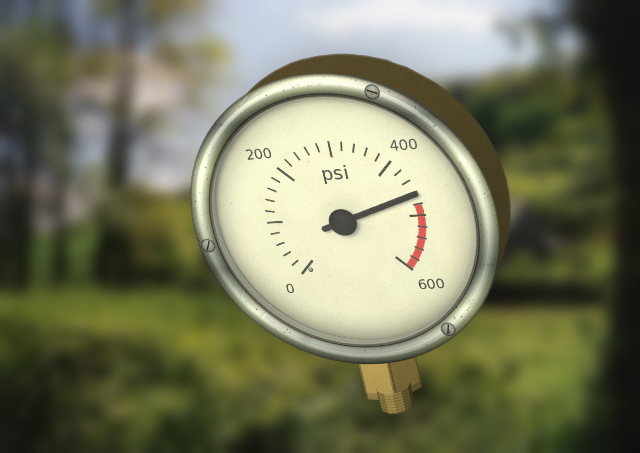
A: 460 psi
